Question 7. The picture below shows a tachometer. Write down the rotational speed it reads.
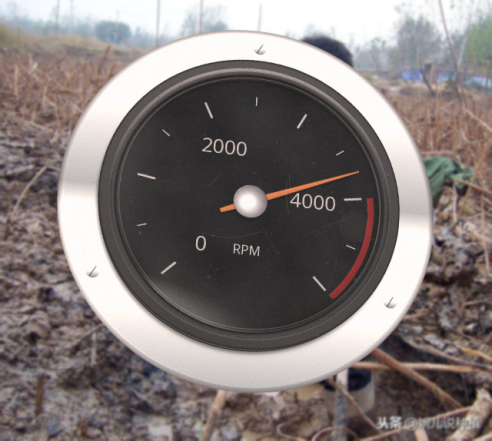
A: 3750 rpm
